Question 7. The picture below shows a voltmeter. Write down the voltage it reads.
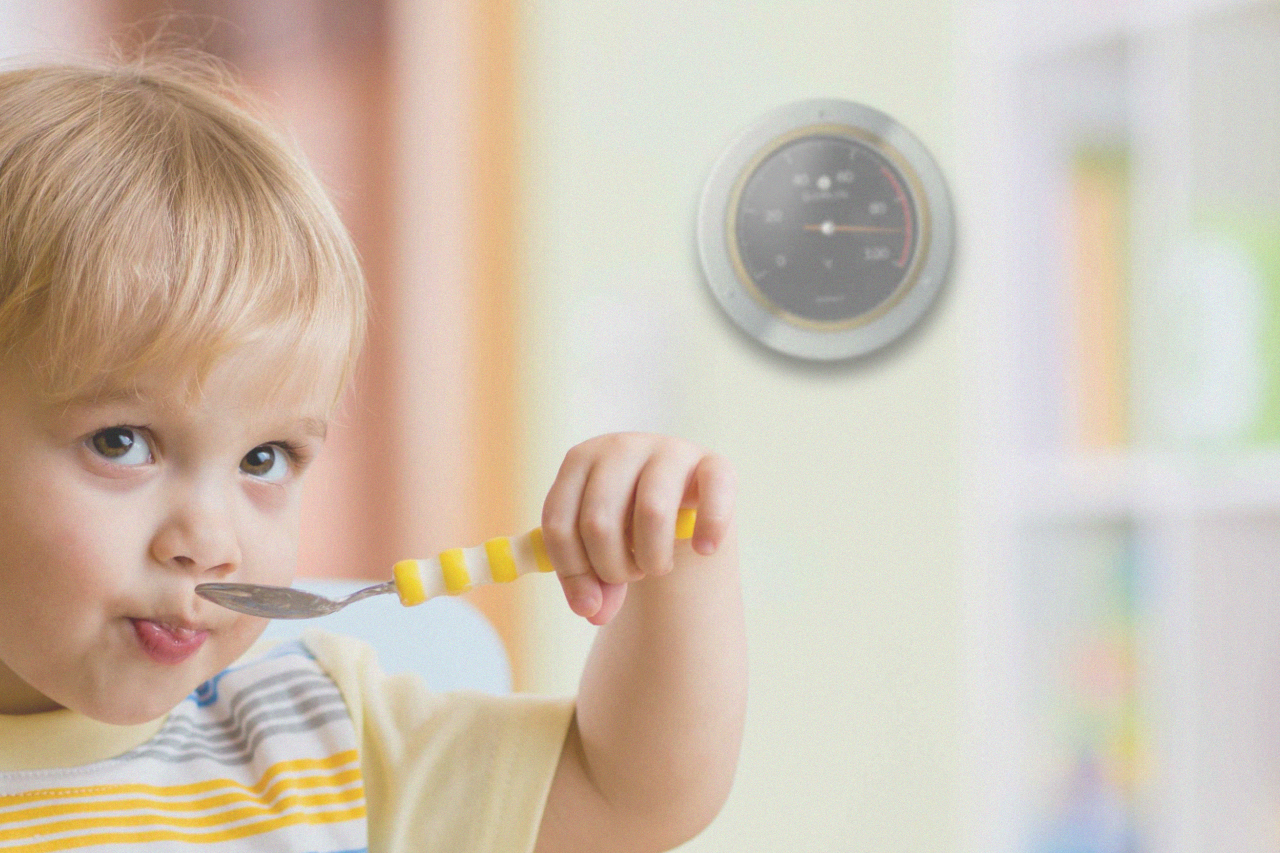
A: 90 V
